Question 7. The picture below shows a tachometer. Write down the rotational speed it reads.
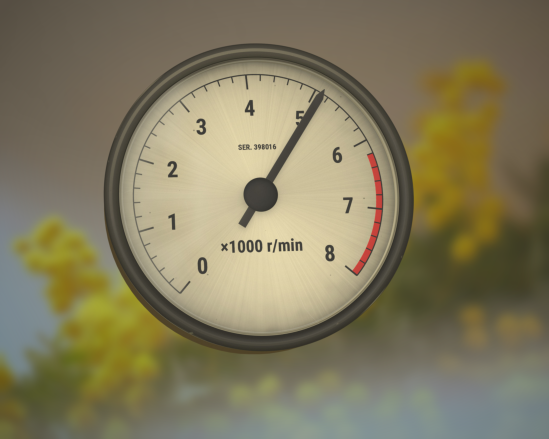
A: 5100 rpm
